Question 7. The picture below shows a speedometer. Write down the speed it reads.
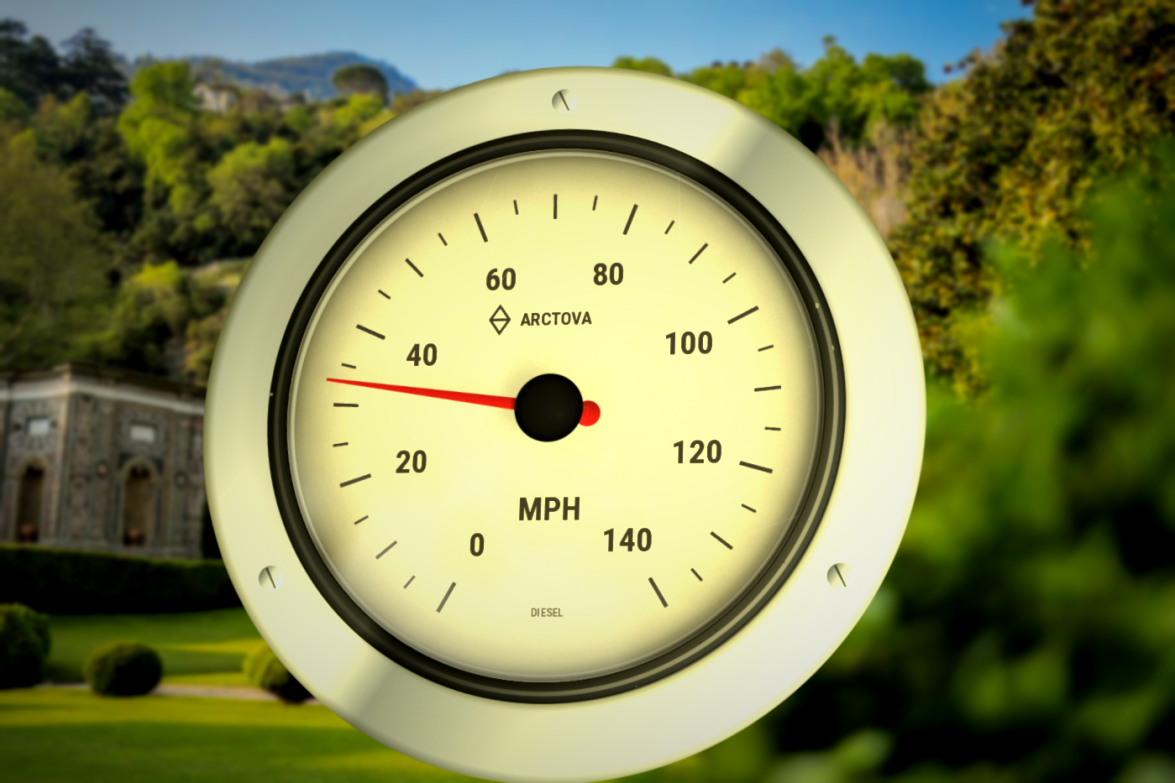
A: 32.5 mph
